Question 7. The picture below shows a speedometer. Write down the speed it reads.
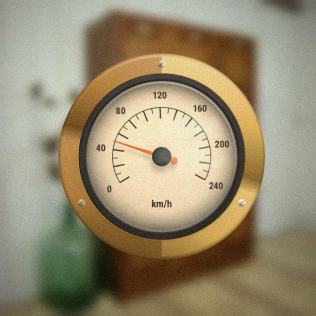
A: 50 km/h
